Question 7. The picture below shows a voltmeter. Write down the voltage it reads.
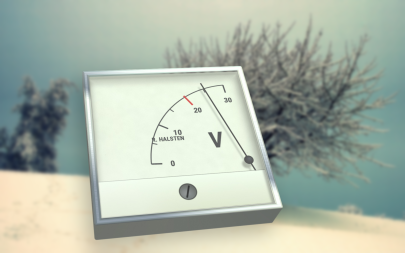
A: 25 V
